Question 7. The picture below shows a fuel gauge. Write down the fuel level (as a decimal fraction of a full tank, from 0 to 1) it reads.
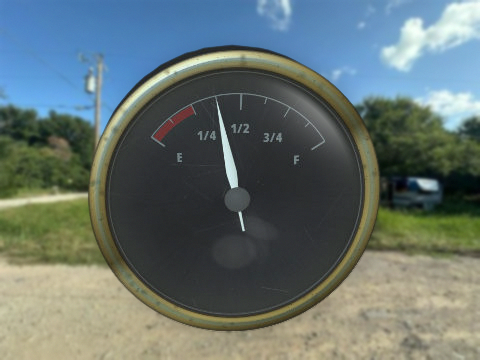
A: 0.375
